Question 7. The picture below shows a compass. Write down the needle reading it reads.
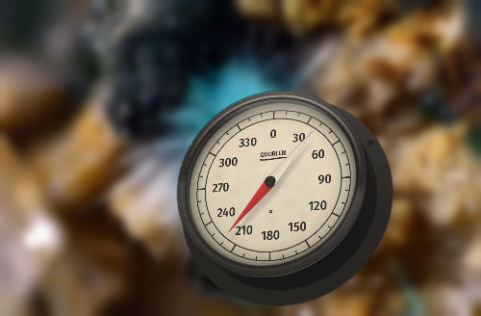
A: 220 °
